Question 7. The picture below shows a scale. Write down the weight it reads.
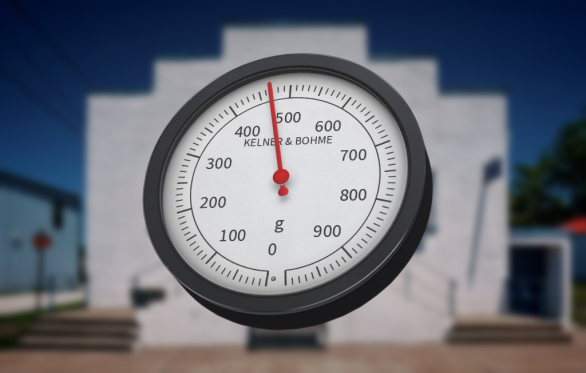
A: 470 g
